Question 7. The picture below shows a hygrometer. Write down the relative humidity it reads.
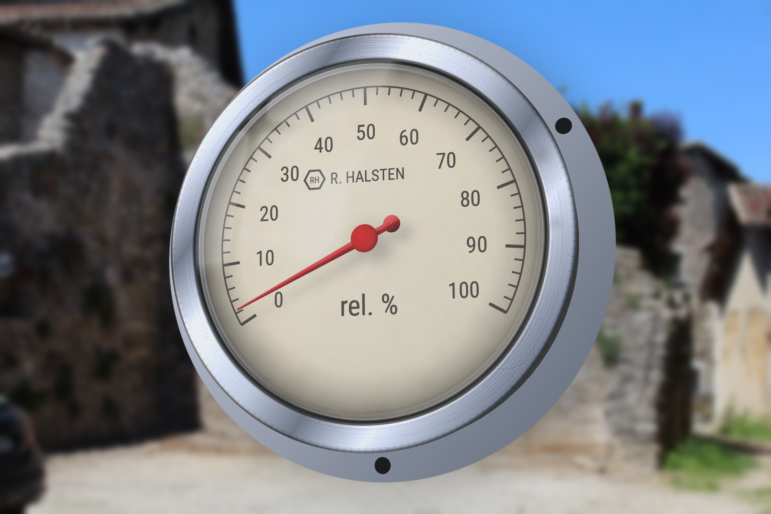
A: 2 %
